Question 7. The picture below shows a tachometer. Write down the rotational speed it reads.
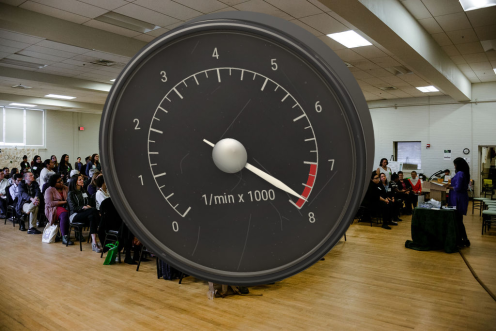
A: 7750 rpm
